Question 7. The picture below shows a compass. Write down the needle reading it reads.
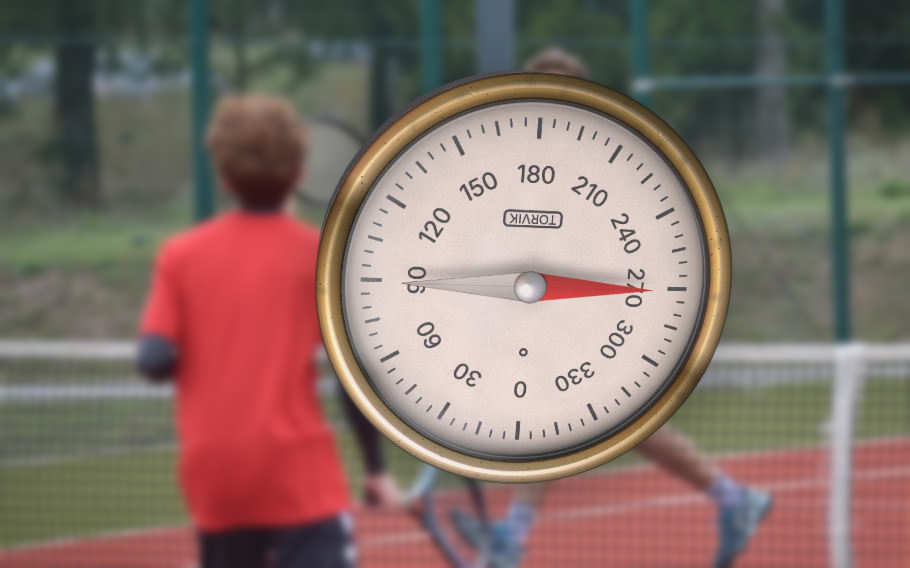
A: 270 °
